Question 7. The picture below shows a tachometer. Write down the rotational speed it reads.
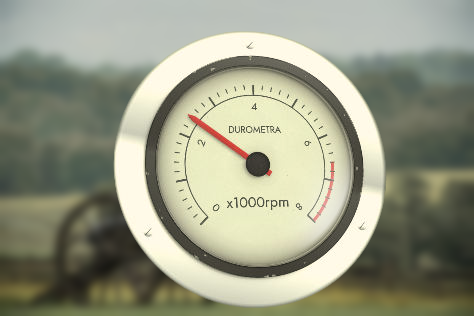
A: 2400 rpm
